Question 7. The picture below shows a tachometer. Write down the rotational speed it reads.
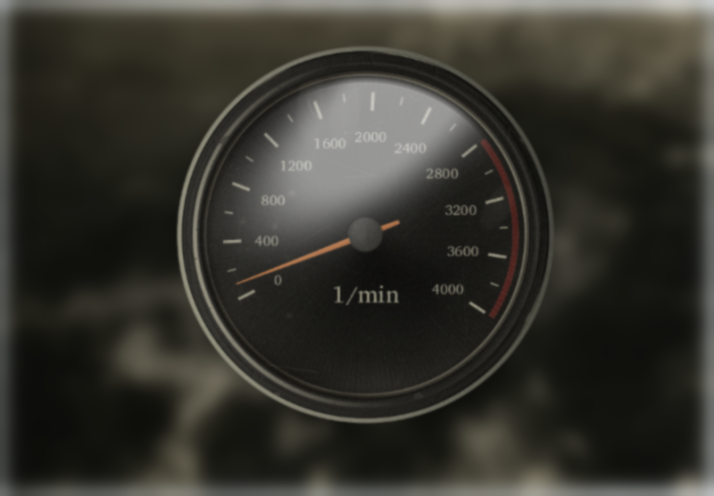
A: 100 rpm
